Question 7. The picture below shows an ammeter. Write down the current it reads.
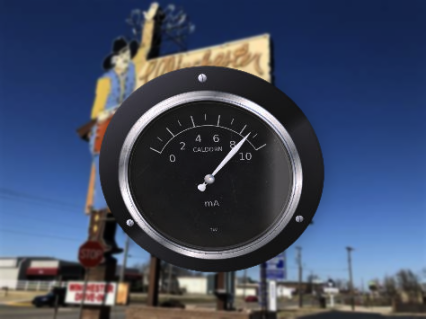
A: 8.5 mA
